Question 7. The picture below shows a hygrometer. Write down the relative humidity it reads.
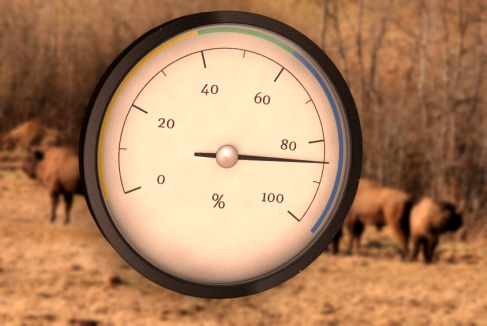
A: 85 %
